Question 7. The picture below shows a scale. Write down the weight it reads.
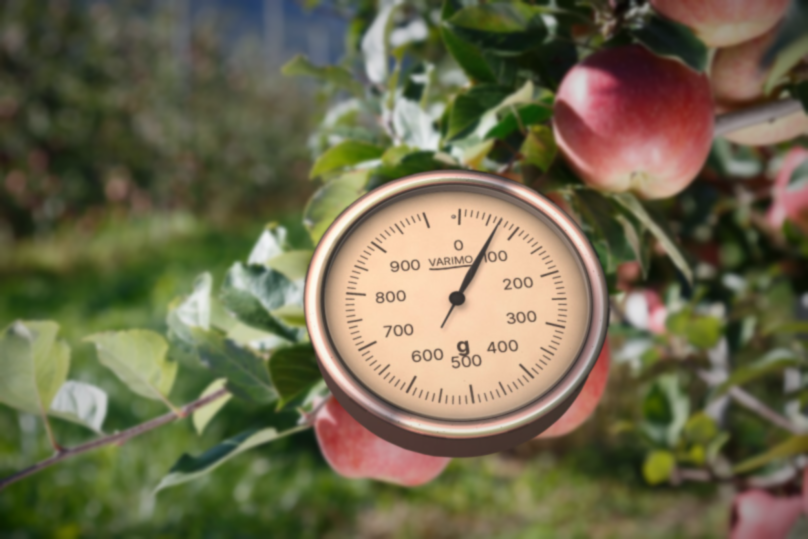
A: 70 g
